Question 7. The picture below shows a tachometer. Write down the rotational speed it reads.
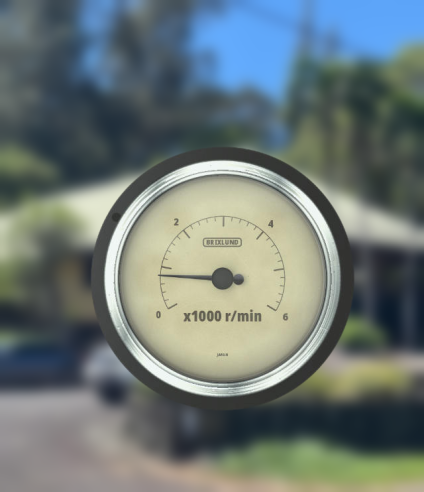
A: 800 rpm
